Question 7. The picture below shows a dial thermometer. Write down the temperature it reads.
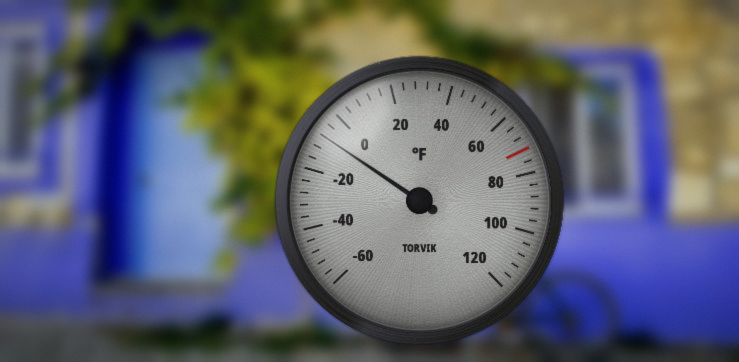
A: -8 °F
